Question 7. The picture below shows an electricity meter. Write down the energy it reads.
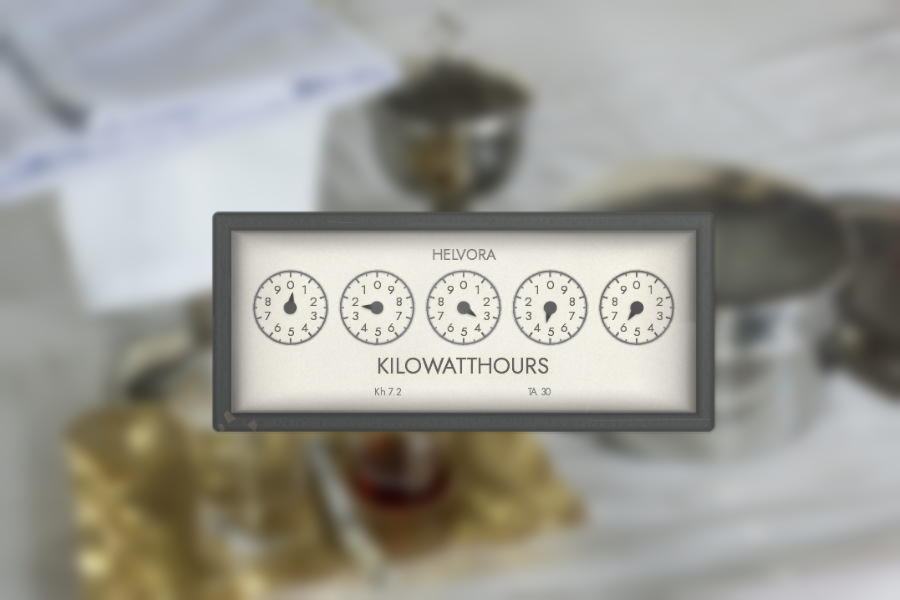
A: 2346 kWh
